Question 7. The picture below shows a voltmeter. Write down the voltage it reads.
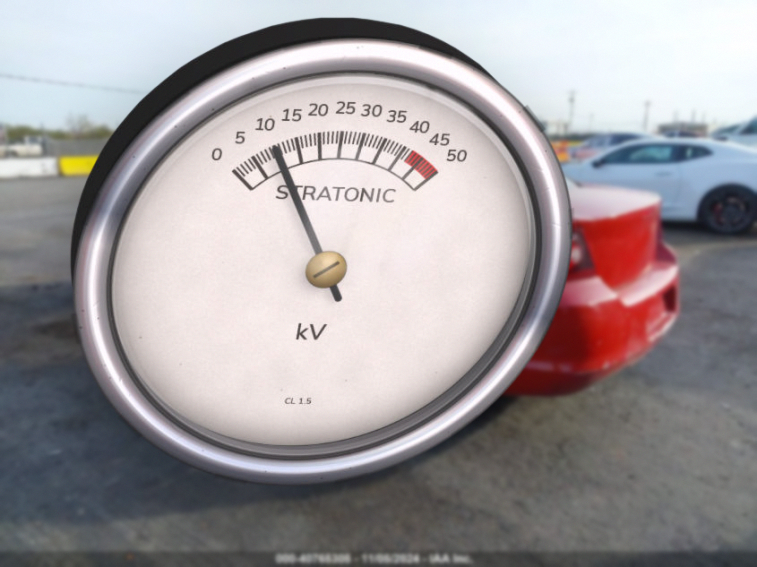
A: 10 kV
